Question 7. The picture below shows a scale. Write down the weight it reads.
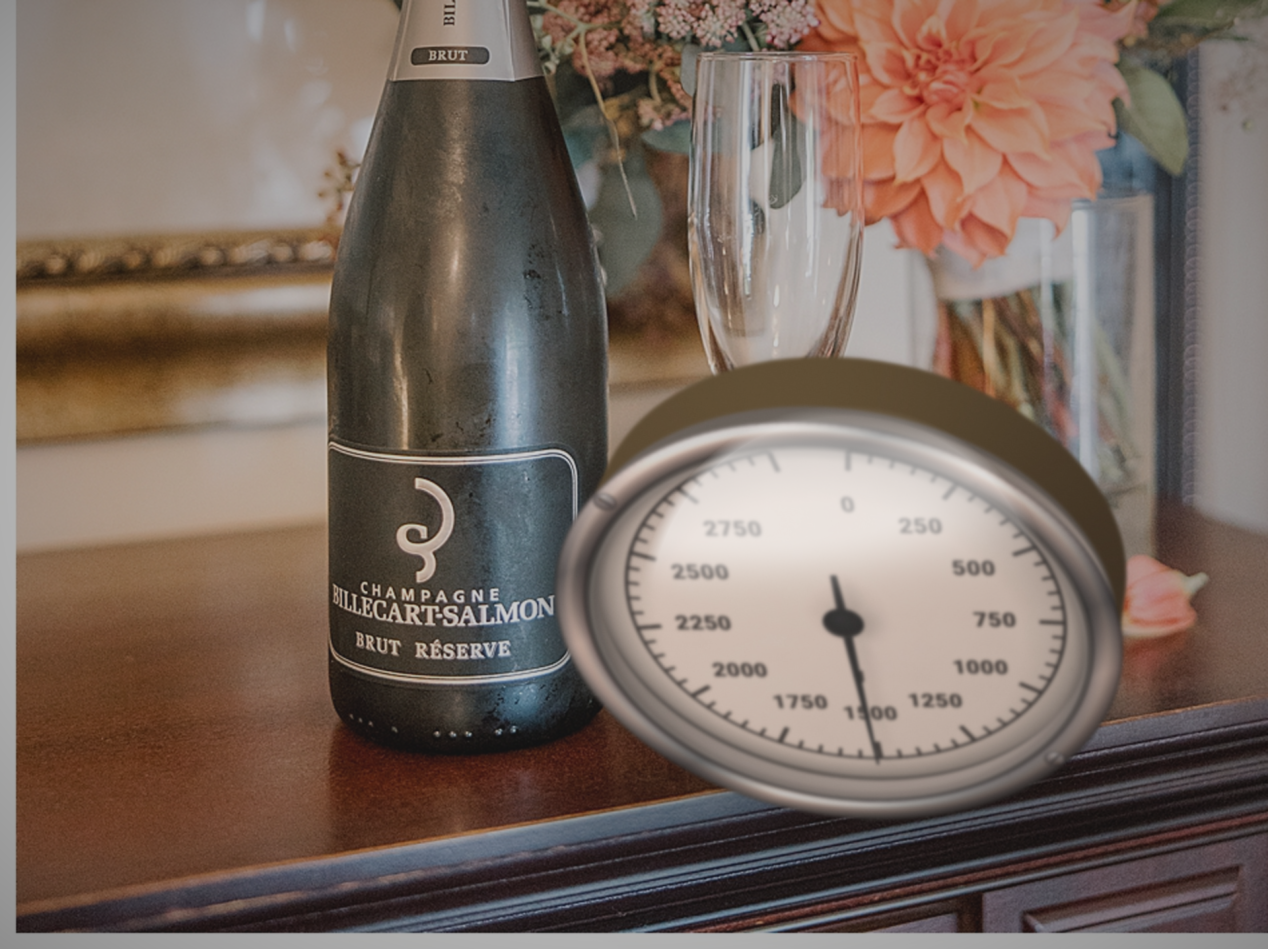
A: 1500 g
